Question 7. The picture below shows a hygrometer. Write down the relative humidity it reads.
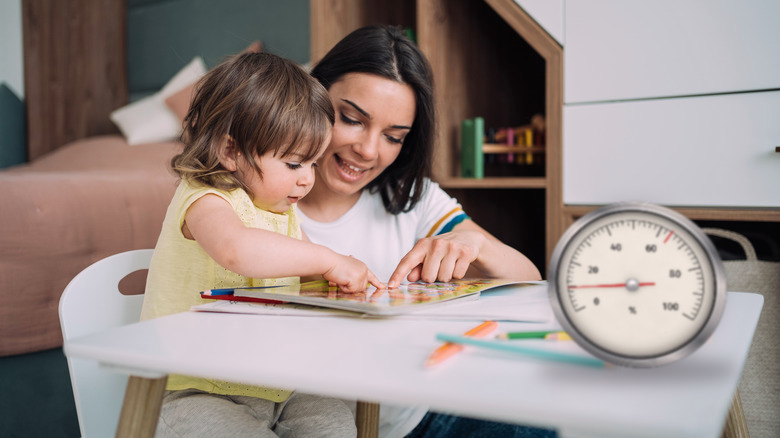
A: 10 %
